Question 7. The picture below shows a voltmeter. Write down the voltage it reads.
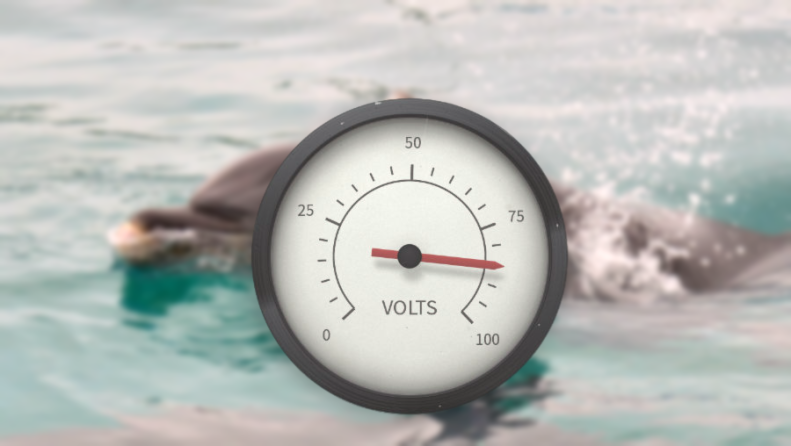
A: 85 V
